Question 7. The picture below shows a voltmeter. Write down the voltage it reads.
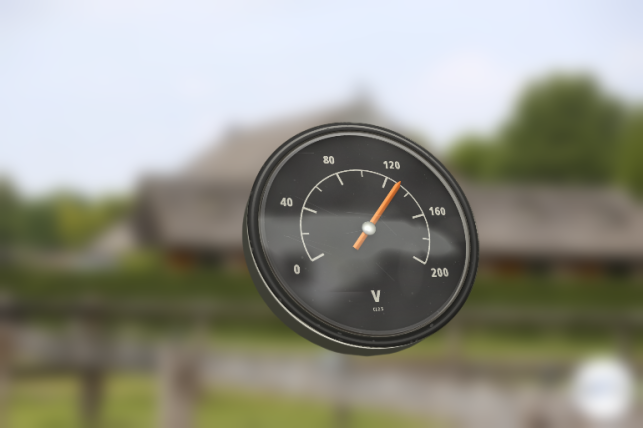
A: 130 V
